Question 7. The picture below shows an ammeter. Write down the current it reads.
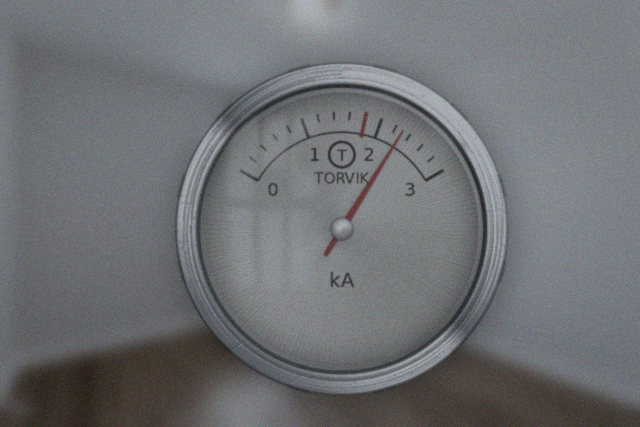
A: 2.3 kA
